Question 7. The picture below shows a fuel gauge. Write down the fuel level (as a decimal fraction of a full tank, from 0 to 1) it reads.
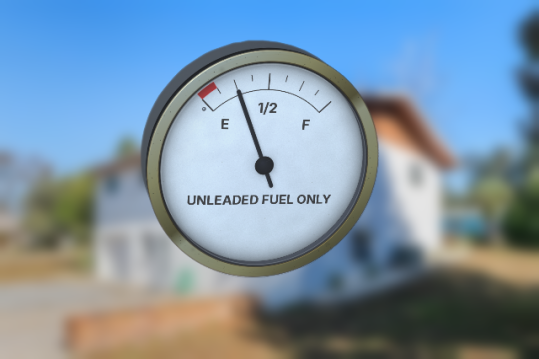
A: 0.25
